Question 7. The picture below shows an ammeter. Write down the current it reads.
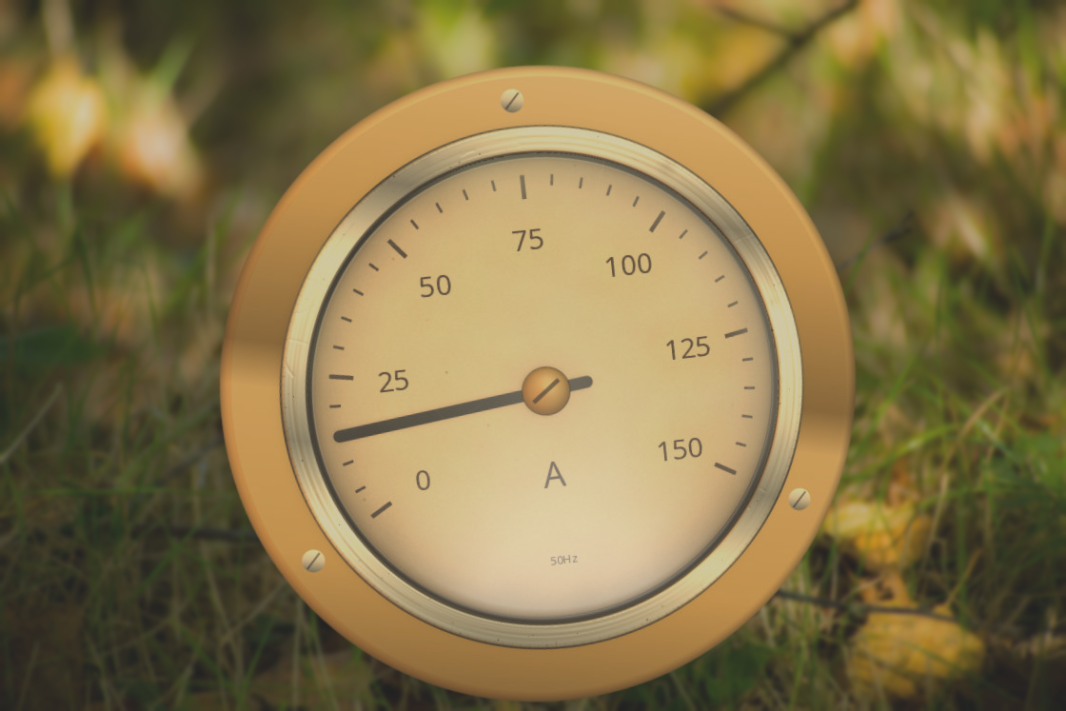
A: 15 A
